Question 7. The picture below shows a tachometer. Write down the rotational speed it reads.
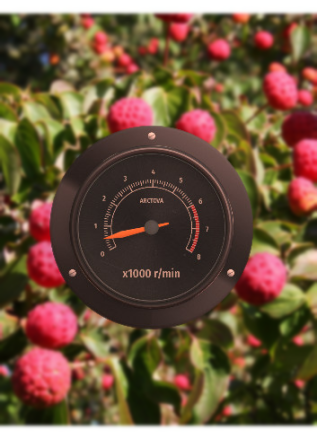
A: 500 rpm
